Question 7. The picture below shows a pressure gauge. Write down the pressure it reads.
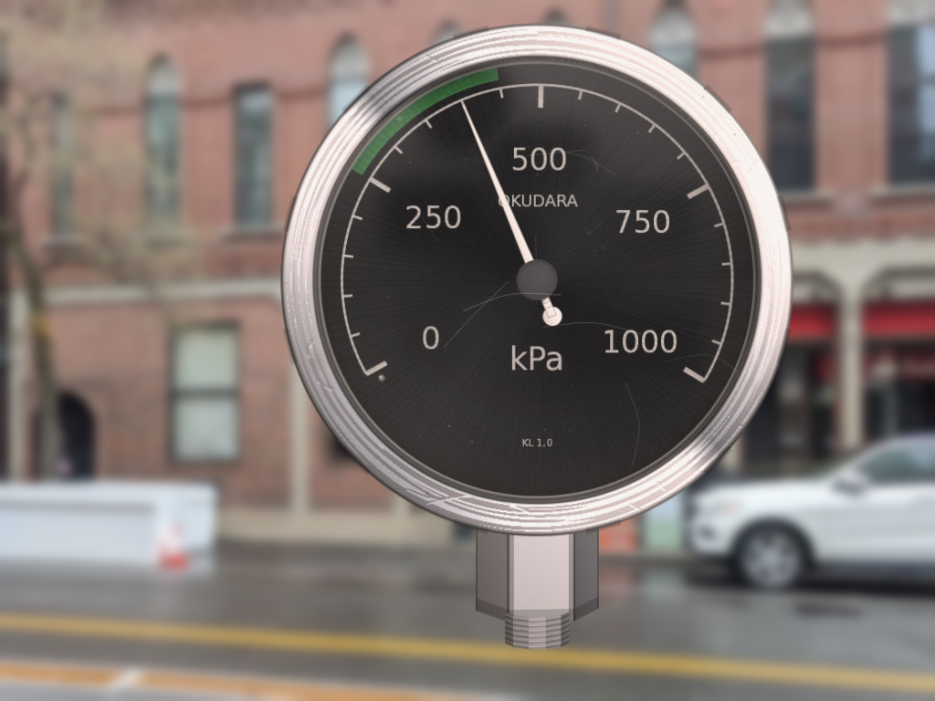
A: 400 kPa
